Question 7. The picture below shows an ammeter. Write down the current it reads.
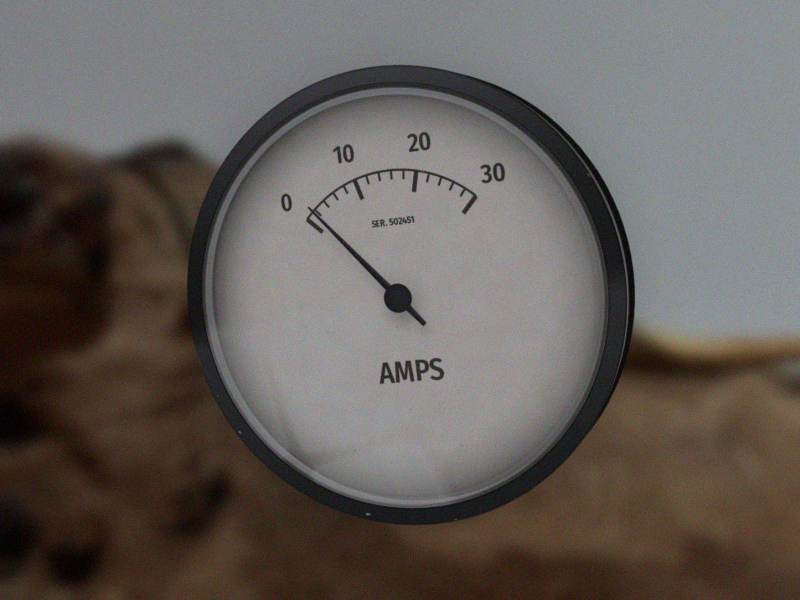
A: 2 A
